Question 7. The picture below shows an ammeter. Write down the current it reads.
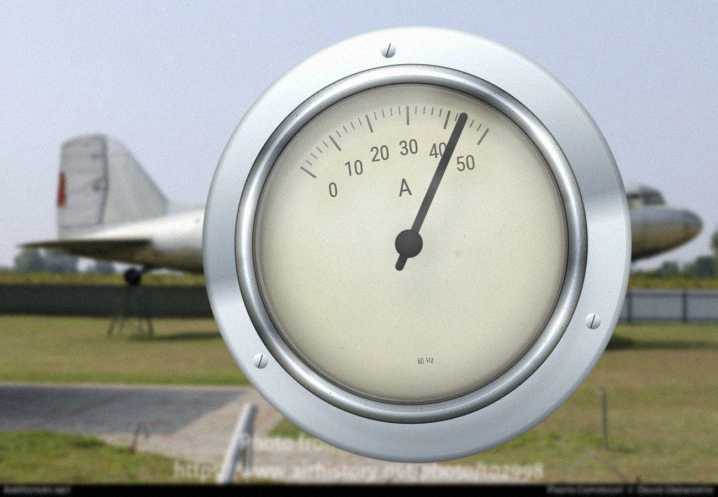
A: 44 A
